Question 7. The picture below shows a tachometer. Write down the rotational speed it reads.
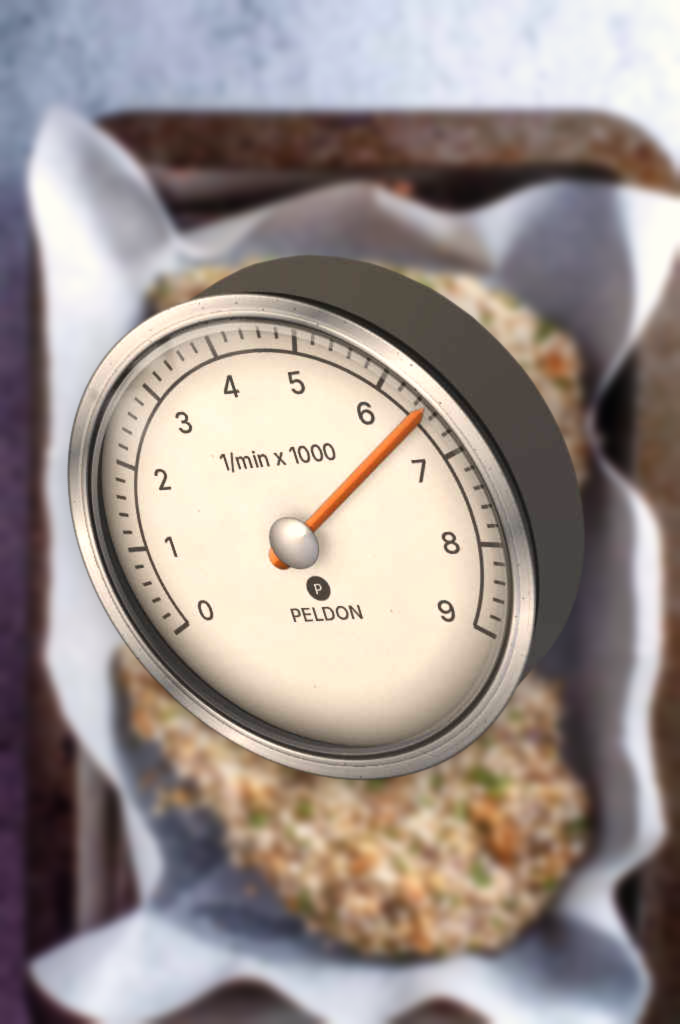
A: 6500 rpm
